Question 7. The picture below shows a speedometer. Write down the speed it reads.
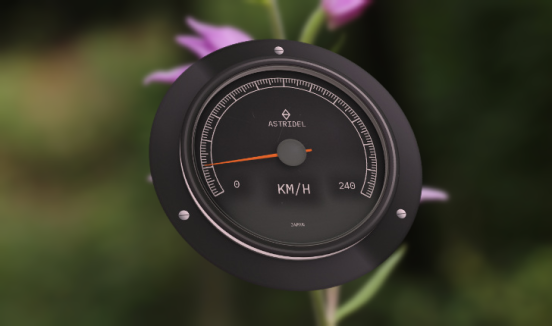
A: 20 km/h
